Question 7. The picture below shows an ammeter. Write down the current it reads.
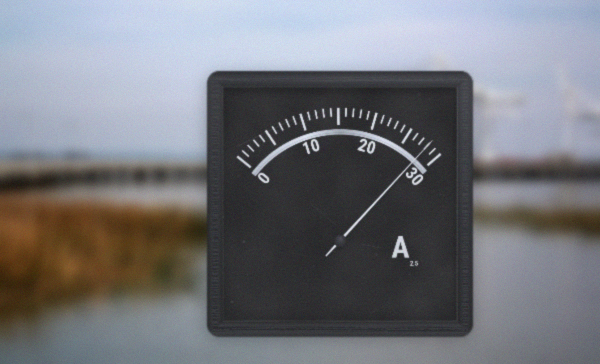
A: 28 A
